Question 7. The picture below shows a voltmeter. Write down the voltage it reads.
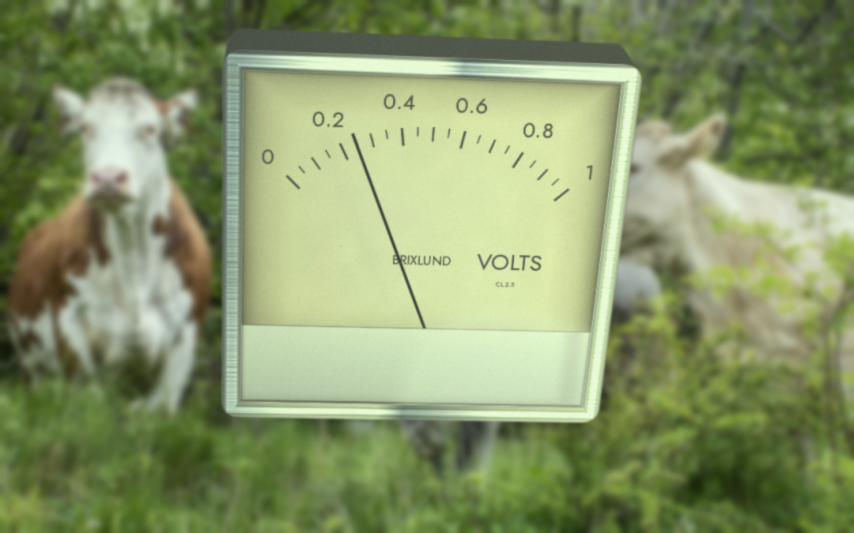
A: 0.25 V
